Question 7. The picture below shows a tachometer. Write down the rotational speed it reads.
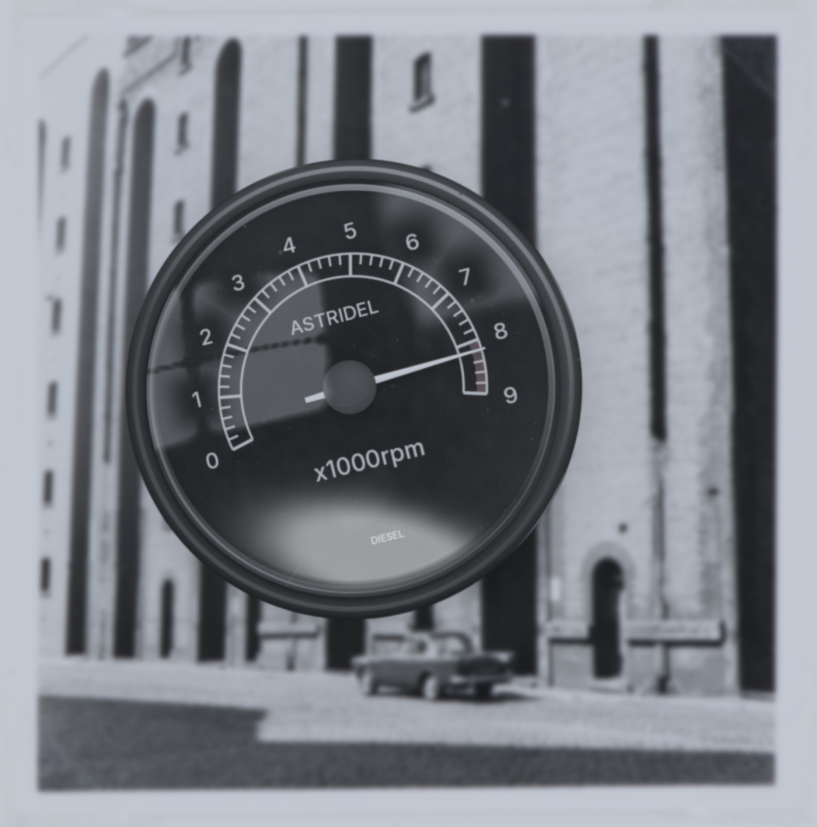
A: 8200 rpm
